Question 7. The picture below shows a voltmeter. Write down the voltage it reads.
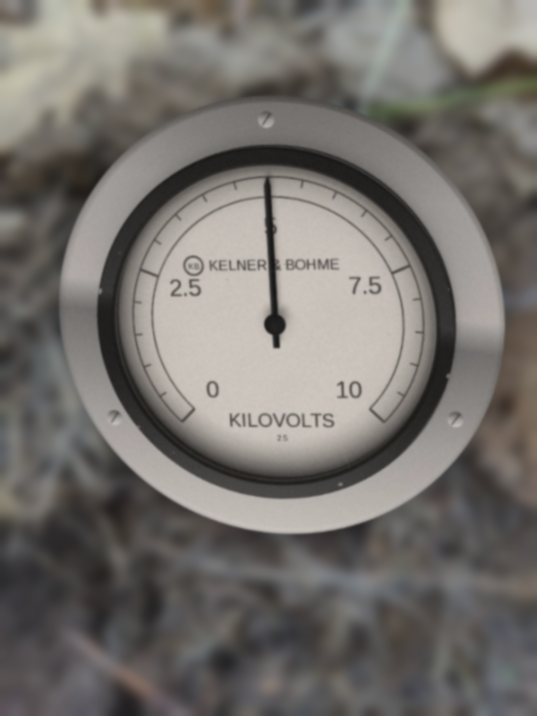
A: 5 kV
